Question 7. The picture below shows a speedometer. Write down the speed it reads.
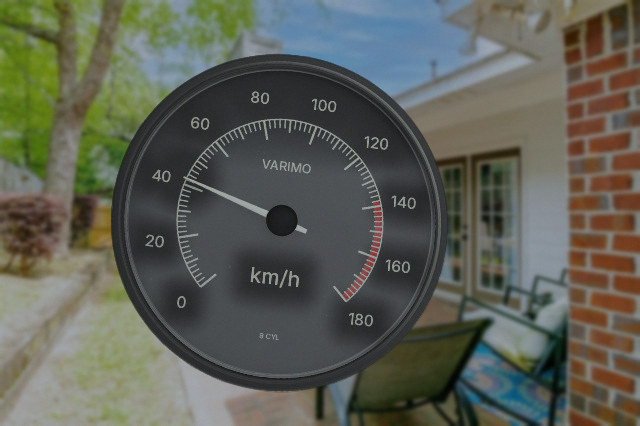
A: 42 km/h
